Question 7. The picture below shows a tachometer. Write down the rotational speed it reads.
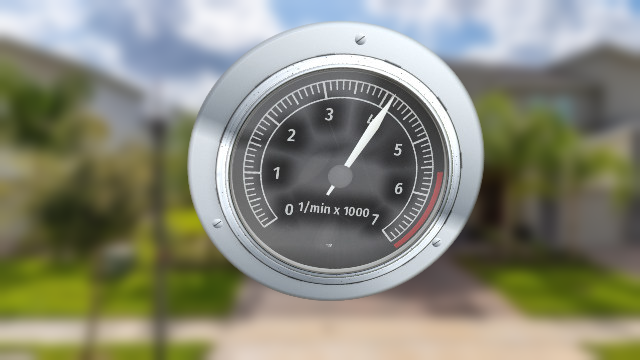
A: 4100 rpm
